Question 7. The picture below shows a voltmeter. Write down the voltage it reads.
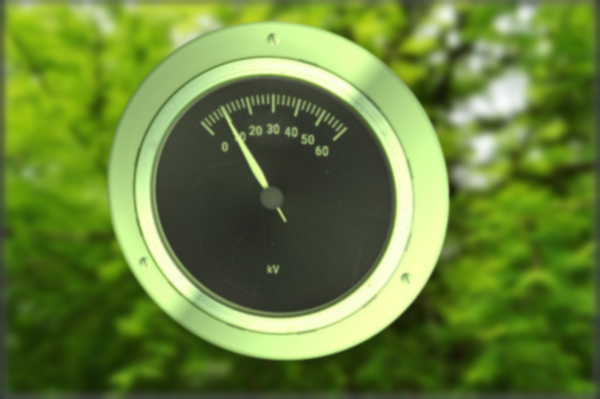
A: 10 kV
